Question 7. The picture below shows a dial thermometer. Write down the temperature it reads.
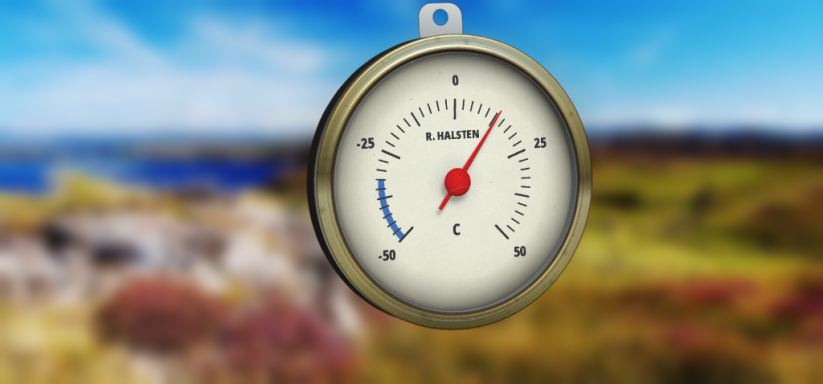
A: 12.5 °C
